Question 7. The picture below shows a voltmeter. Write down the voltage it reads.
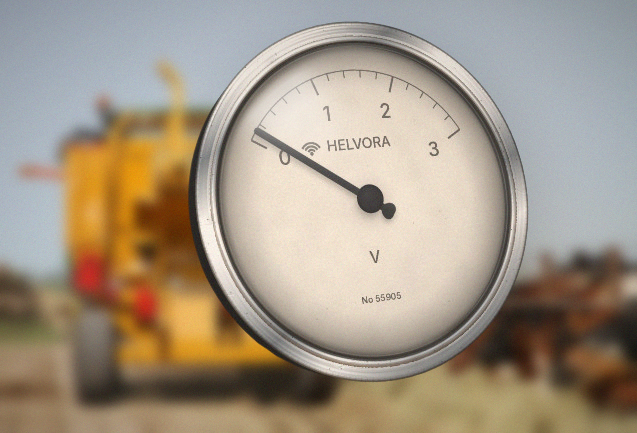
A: 0.1 V
